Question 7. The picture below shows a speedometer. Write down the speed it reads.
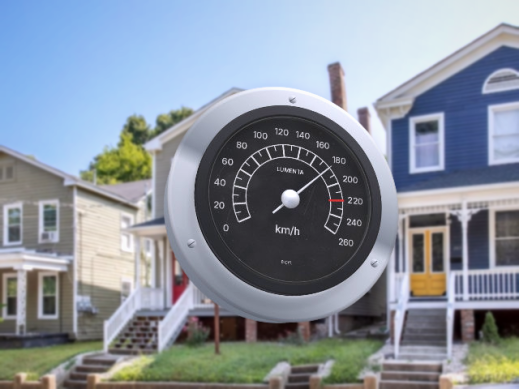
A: 180 km/h
